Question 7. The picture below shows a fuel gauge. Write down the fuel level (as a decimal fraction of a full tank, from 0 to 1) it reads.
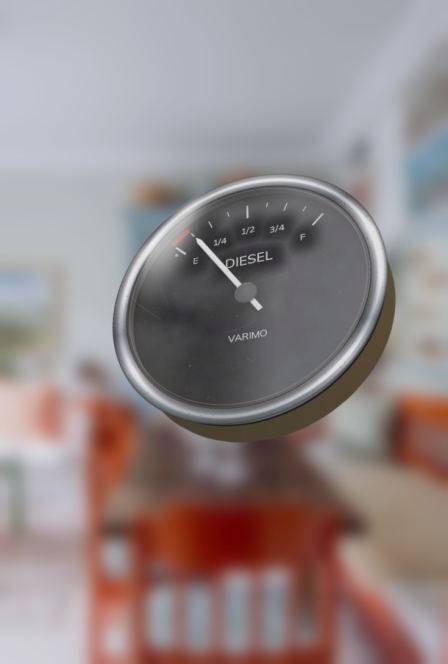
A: 0.125
